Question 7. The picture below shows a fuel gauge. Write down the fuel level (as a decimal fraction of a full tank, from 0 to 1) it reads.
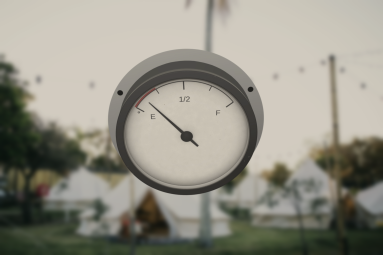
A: 0.125
